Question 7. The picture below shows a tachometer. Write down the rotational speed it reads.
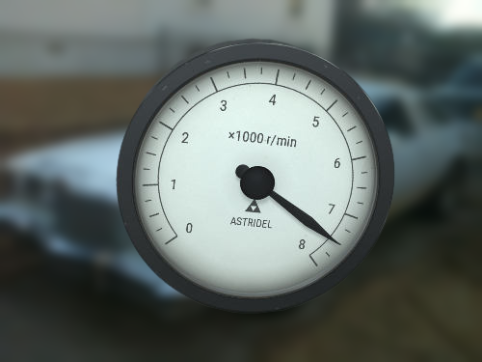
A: 7500 rpm
